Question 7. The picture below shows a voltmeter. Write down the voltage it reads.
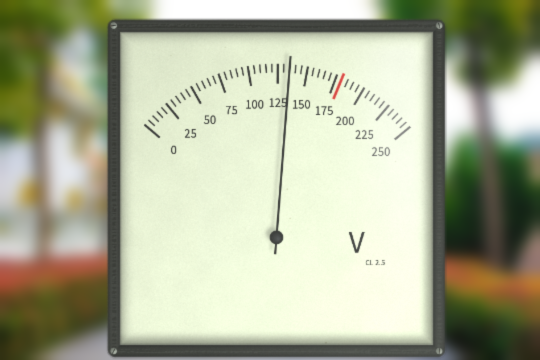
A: 135 V
